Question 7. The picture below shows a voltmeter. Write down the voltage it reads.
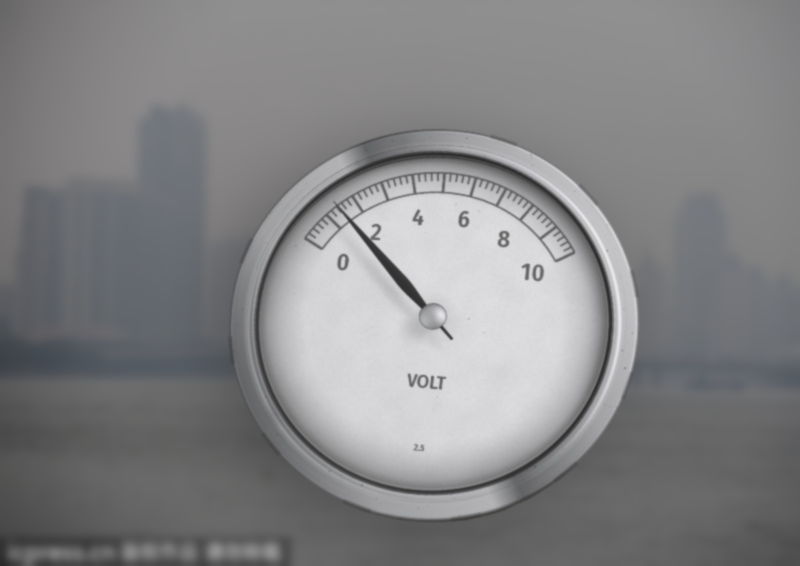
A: 1.4 V
